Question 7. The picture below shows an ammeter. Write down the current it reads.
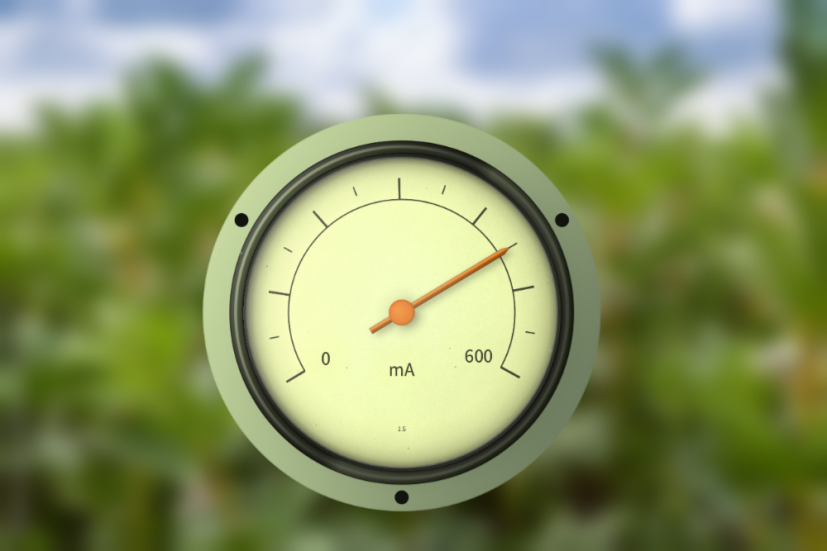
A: 450 mA
